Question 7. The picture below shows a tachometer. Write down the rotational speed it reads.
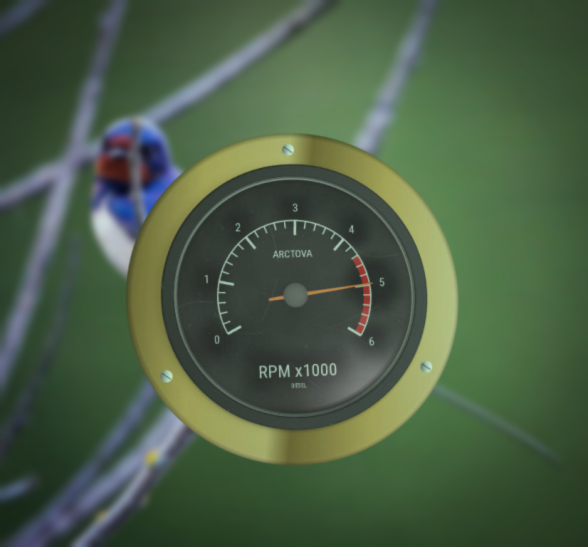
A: 5000 rpm
